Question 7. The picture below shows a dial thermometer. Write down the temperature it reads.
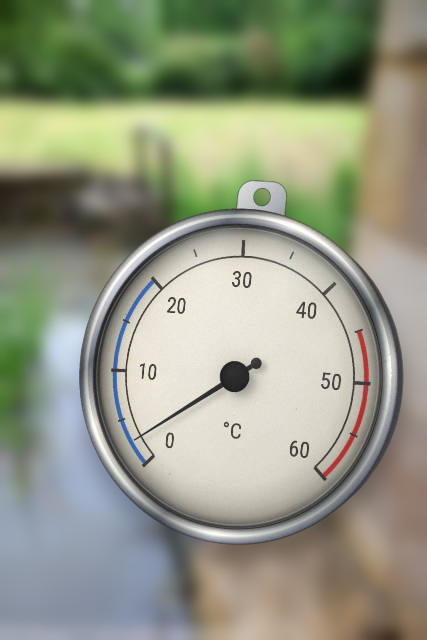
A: 2.5 °C
